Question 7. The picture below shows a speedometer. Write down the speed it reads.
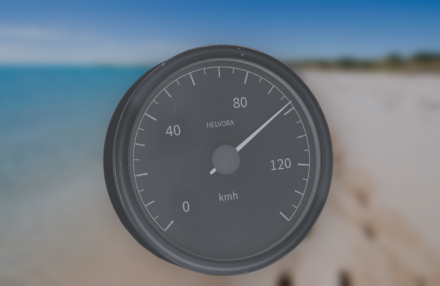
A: 97.5 km/h
